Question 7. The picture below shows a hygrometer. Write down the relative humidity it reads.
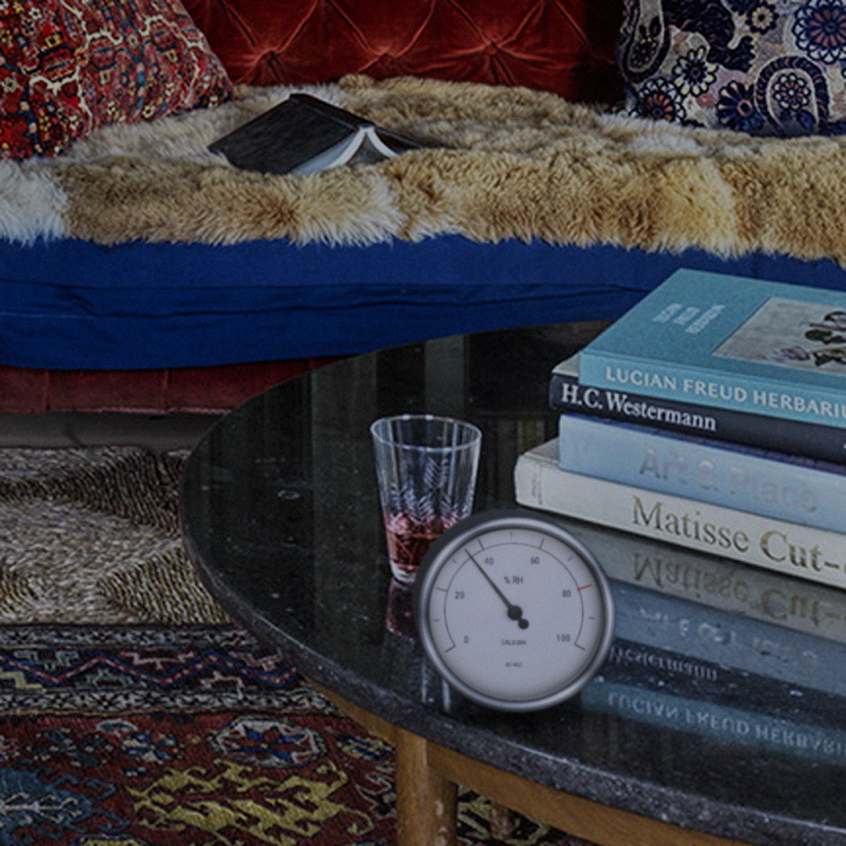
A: 35 %
